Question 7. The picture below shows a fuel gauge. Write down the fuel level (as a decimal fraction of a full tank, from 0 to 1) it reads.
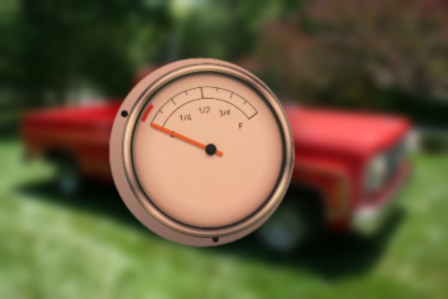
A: 0
